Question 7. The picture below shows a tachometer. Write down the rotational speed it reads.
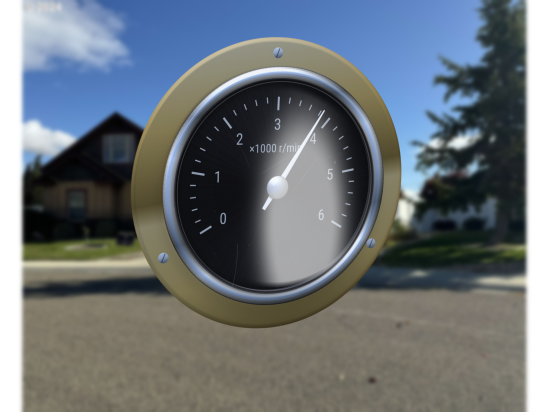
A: 3800 rpm
